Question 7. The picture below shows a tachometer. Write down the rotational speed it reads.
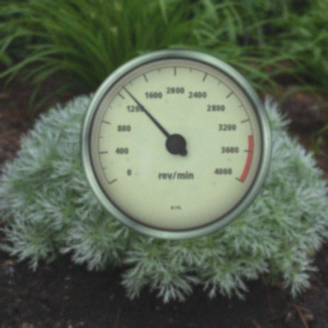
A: 1300 rpm
